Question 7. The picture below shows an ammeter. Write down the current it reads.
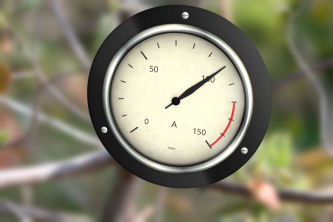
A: 100 A
